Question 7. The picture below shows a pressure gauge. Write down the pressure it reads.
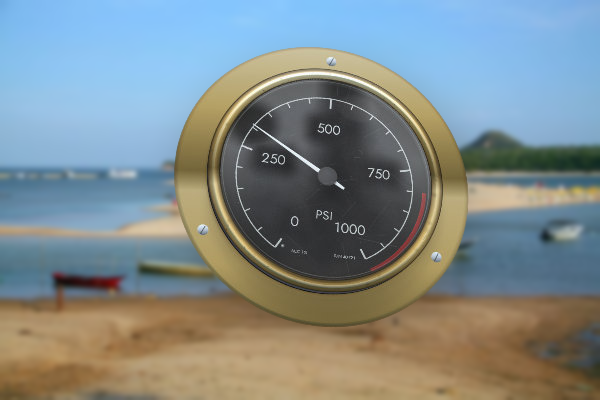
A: 300 psi
